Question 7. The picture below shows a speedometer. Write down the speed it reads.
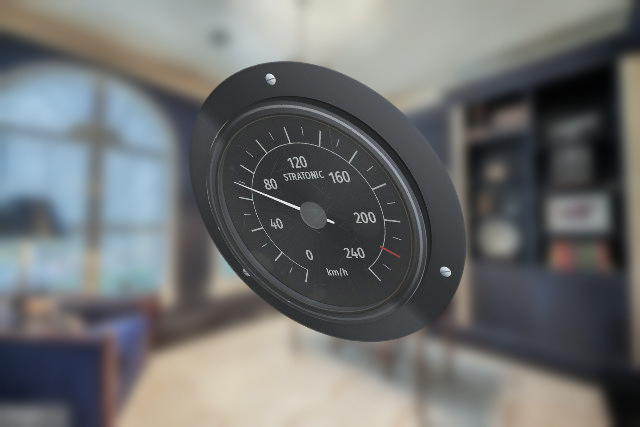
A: 70 km/h
